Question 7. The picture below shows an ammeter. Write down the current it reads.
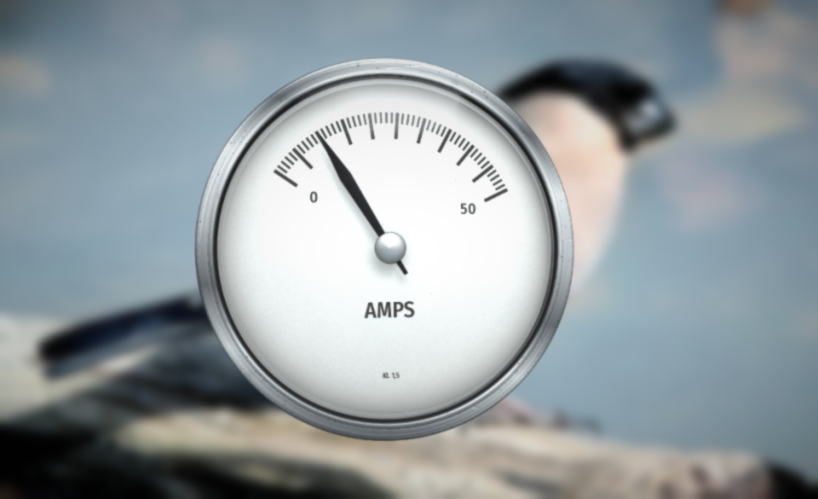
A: 10 A
